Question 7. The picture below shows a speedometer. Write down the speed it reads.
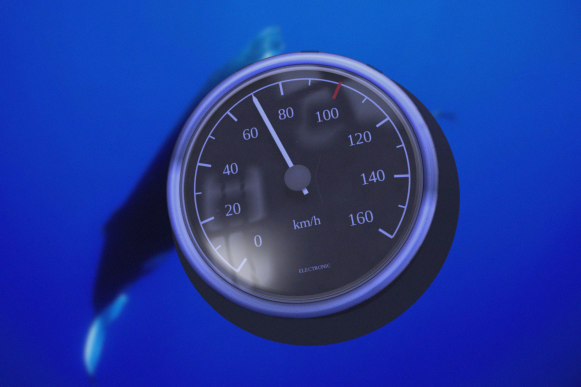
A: 70 km/h
